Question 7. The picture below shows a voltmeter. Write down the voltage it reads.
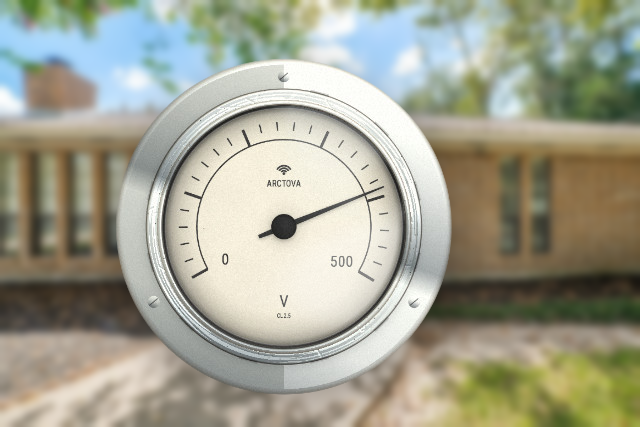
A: 390 V
